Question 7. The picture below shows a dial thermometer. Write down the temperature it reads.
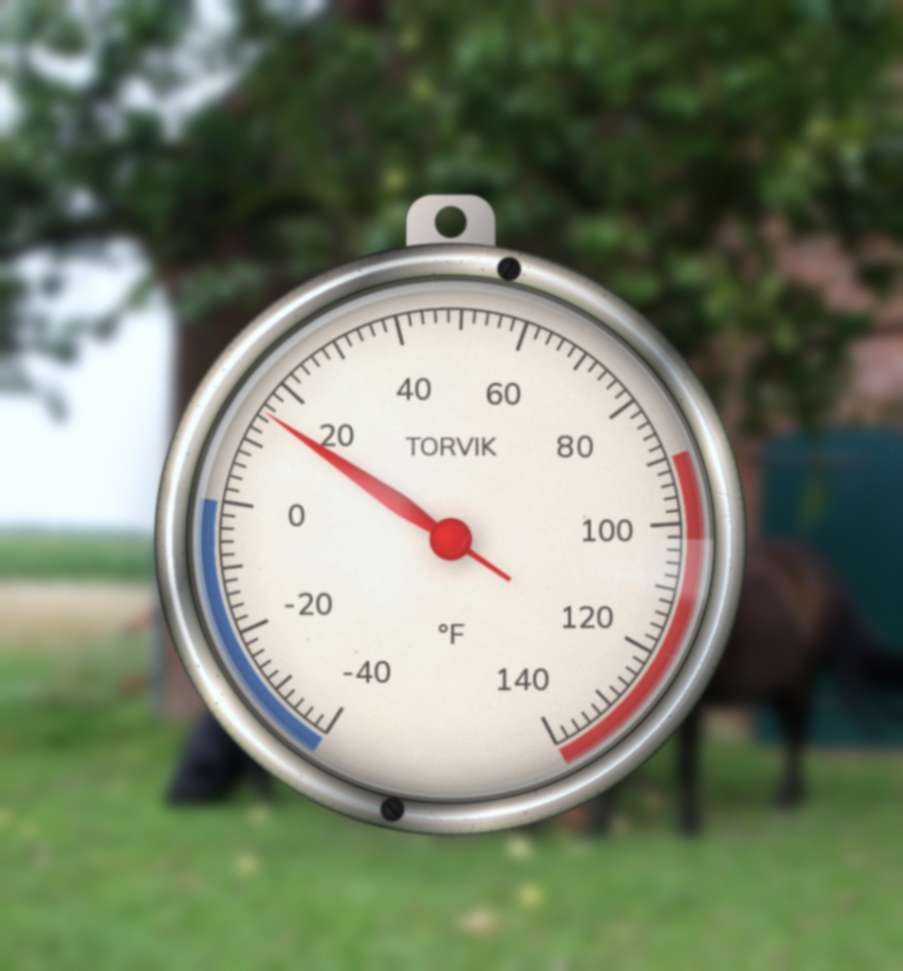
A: 15 °F
